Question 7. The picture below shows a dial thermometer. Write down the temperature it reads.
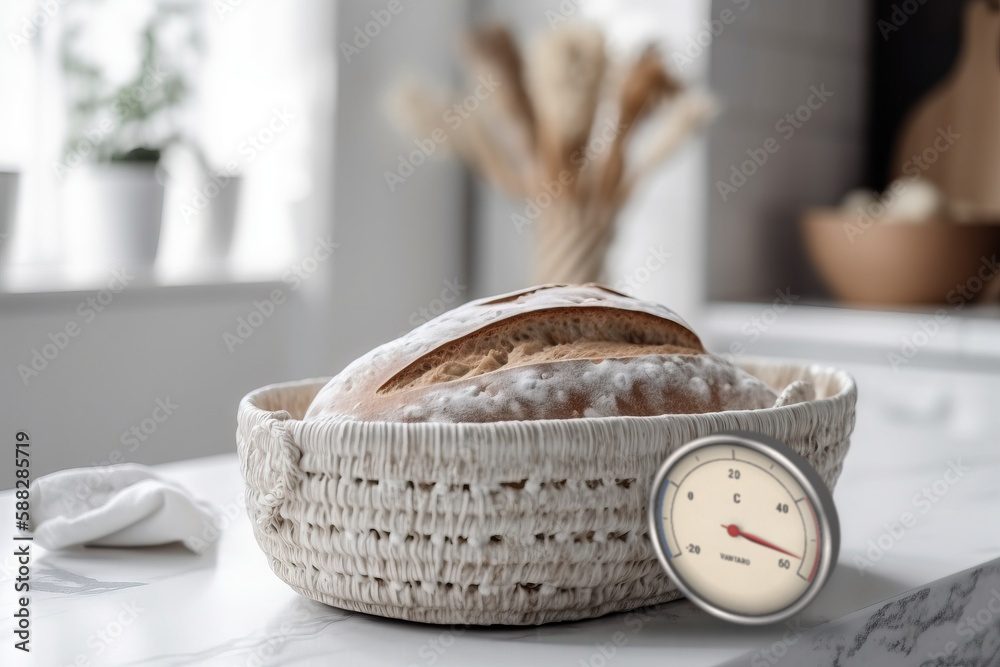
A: 55 °C
